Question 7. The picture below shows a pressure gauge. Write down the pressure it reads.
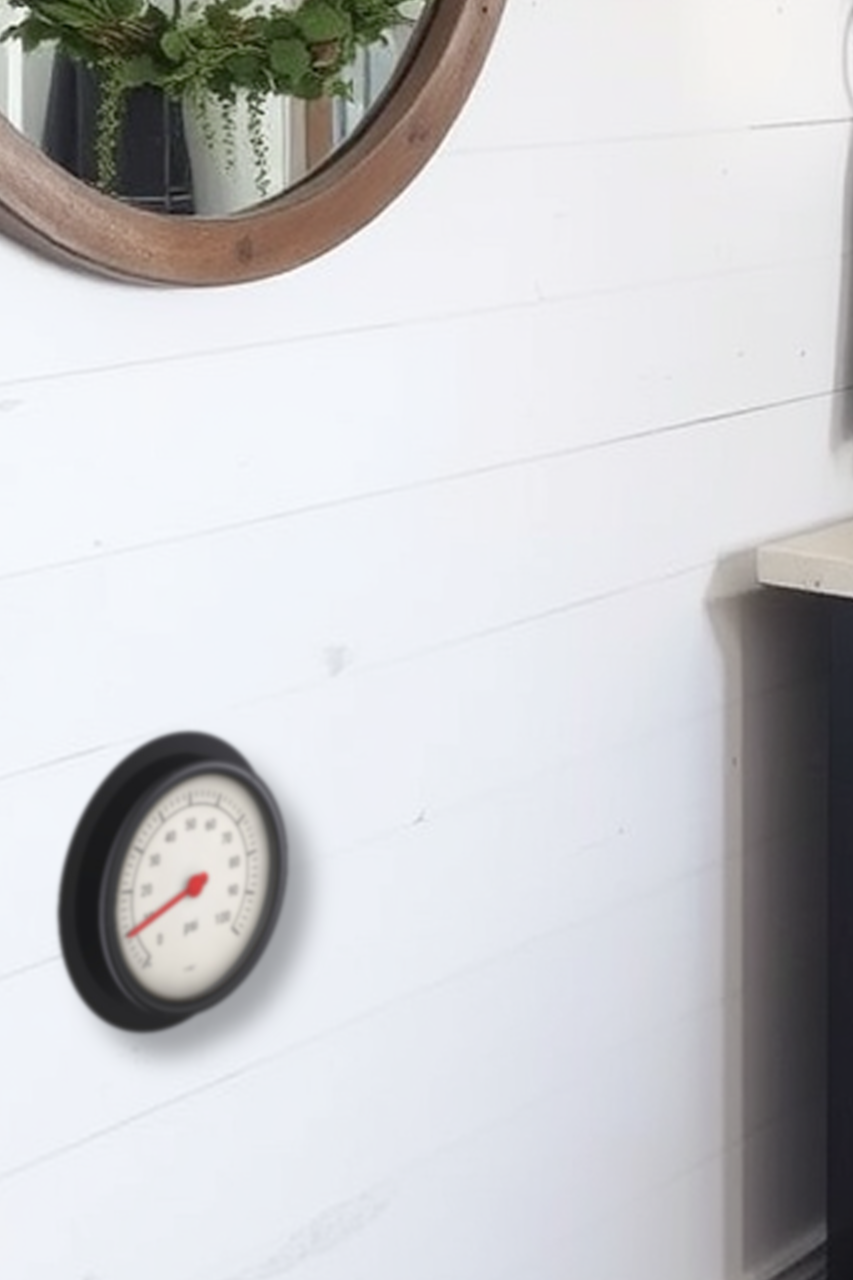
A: 10 psi
